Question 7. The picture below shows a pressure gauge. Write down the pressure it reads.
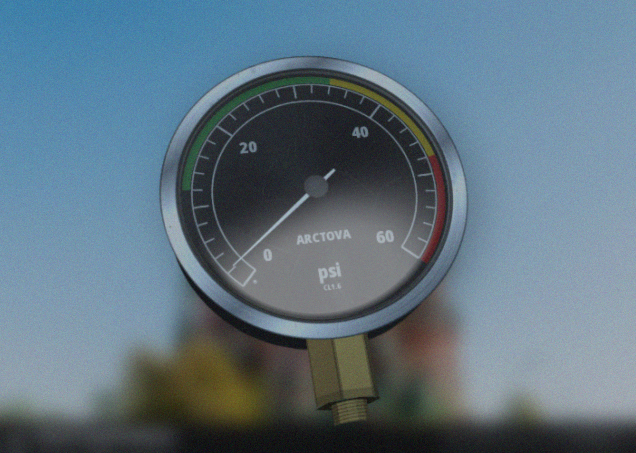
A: 2 psi
